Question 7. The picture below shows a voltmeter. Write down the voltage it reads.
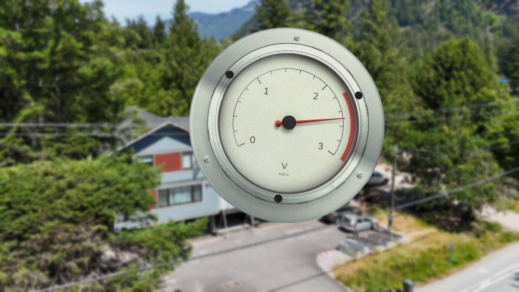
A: 2.5 V
